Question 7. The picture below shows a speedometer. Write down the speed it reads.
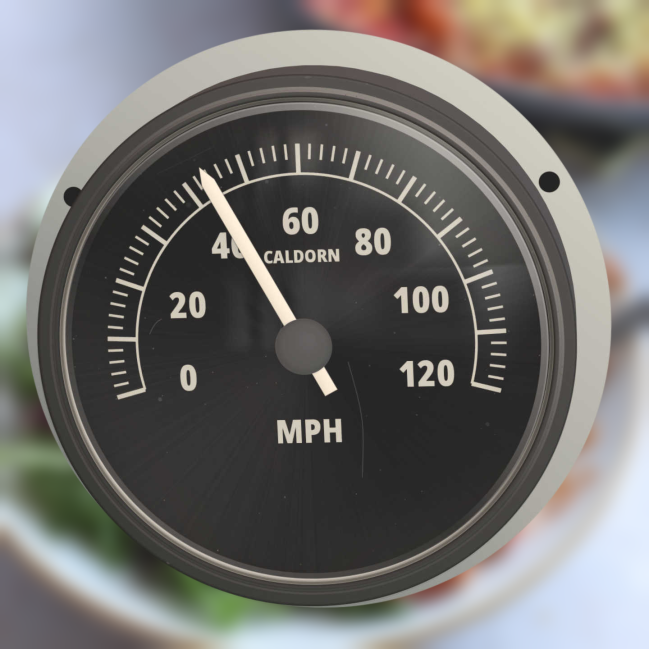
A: 44 mph
